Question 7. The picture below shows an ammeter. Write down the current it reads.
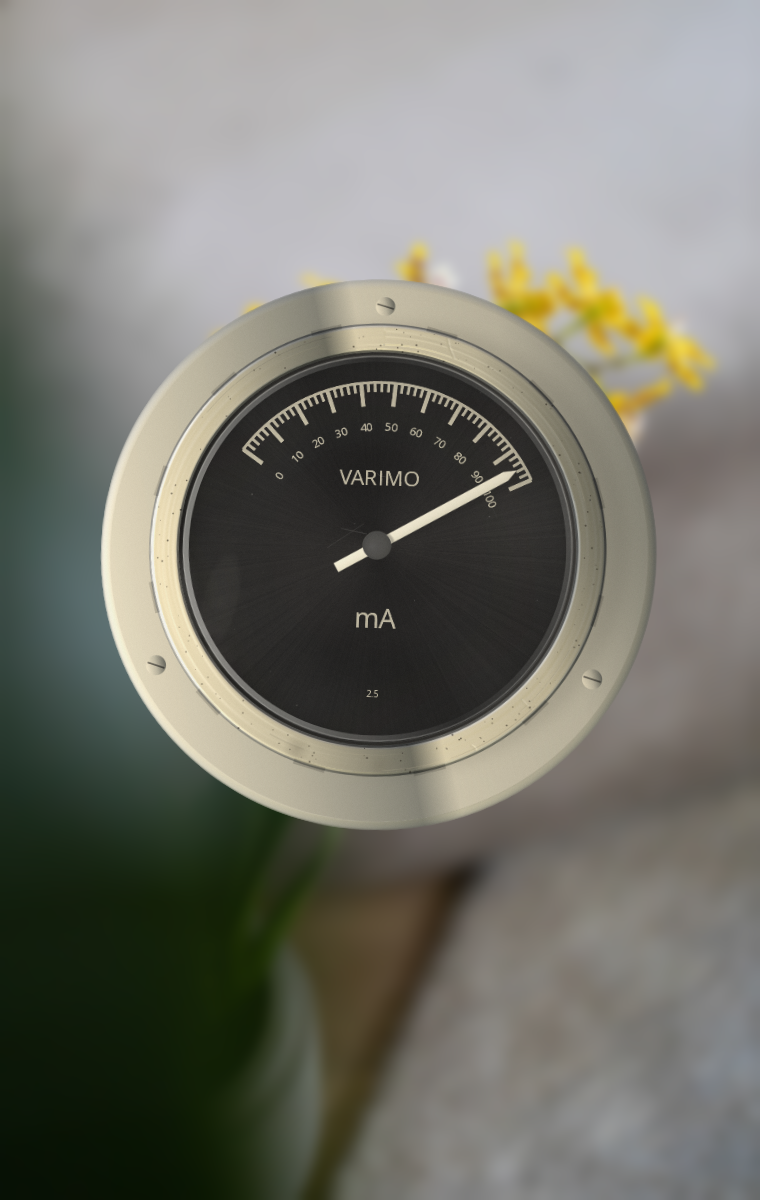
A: 96 mA
